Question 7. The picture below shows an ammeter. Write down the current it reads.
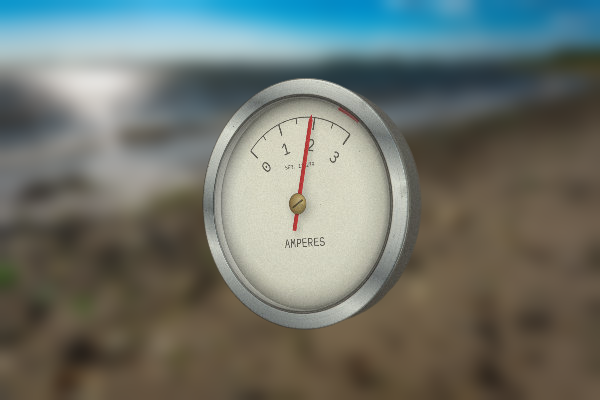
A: 2 A
